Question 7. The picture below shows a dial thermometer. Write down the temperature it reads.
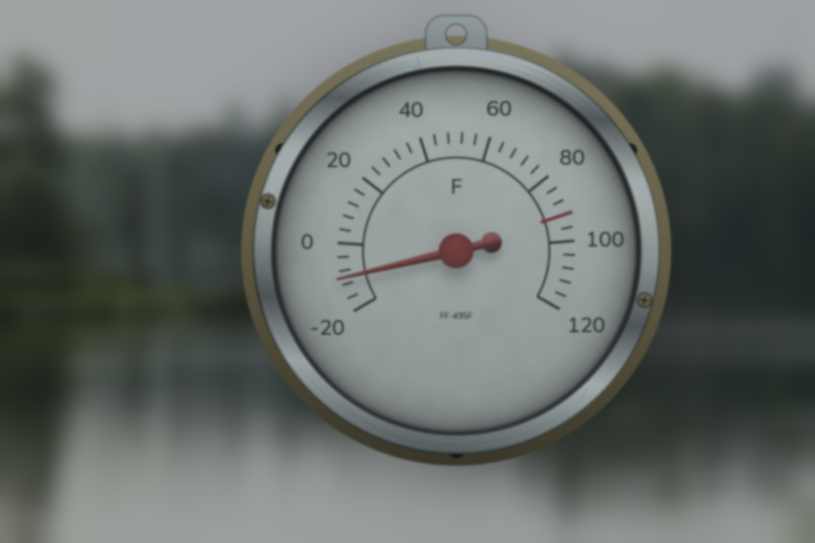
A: -10 °F
